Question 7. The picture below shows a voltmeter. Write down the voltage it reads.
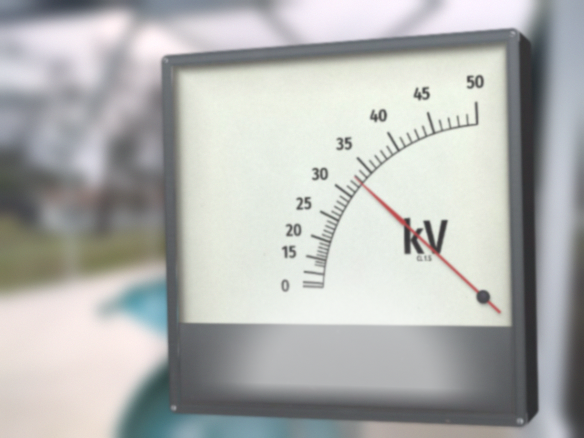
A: 33 kV
